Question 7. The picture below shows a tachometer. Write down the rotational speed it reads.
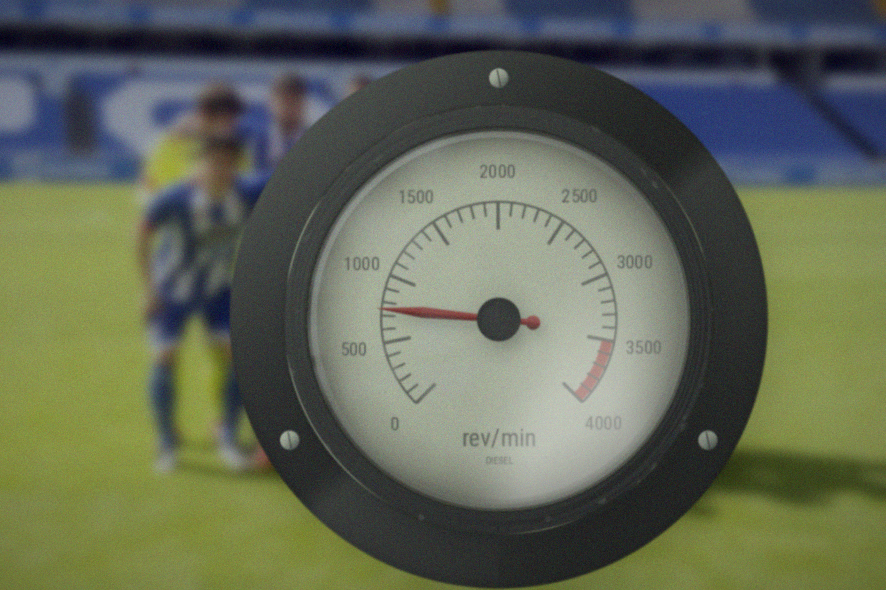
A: 750 rpm
